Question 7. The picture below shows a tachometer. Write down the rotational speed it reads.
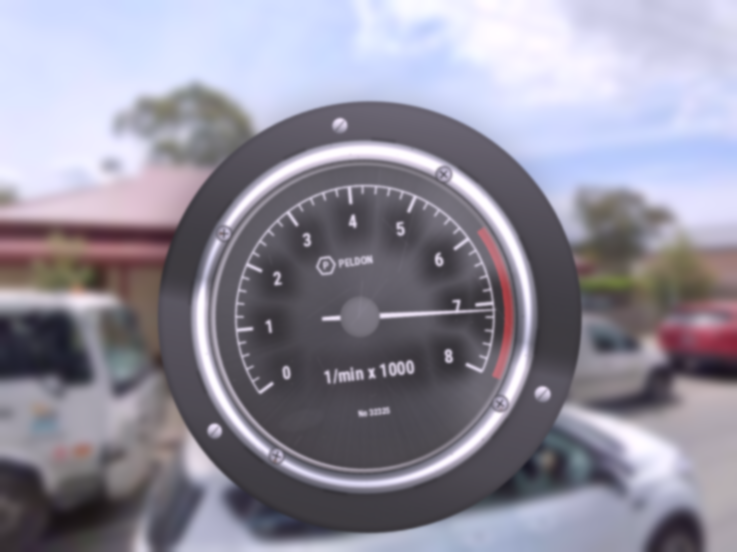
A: 7100 rpm
